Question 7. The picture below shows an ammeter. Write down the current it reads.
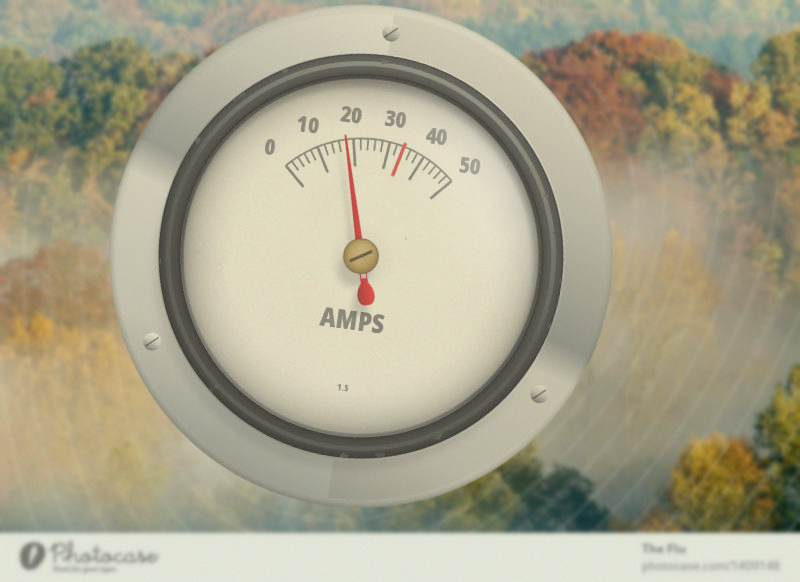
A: 18 A
